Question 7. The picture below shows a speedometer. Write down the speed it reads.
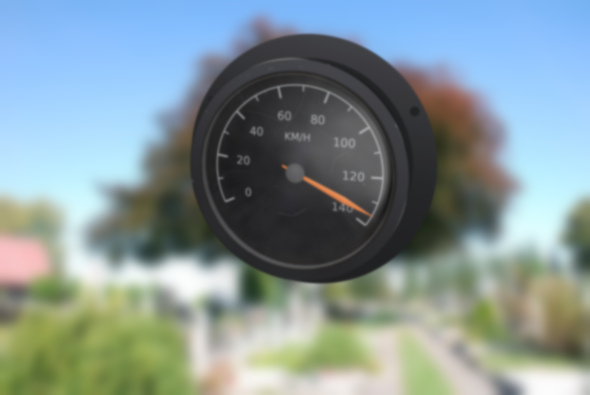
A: 135 km/h
